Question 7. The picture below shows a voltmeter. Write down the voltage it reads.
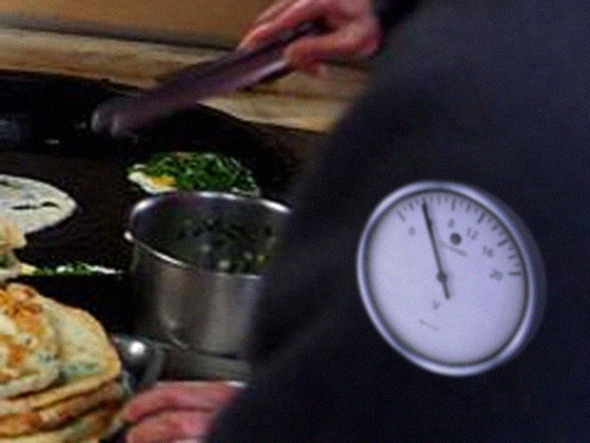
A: 4 V
